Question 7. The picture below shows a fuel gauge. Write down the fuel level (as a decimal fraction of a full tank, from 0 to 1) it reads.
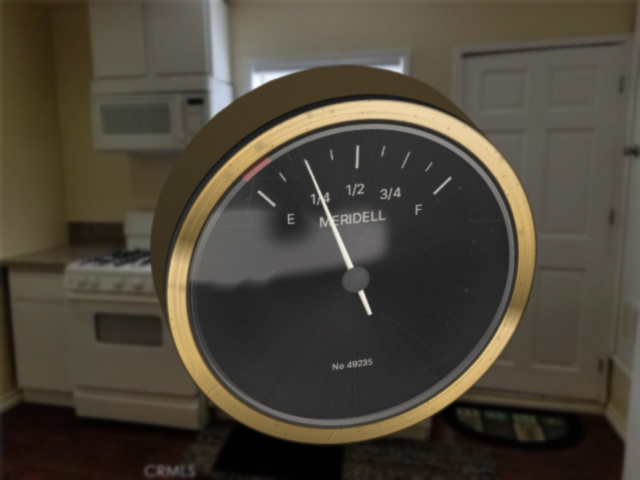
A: 0.25
